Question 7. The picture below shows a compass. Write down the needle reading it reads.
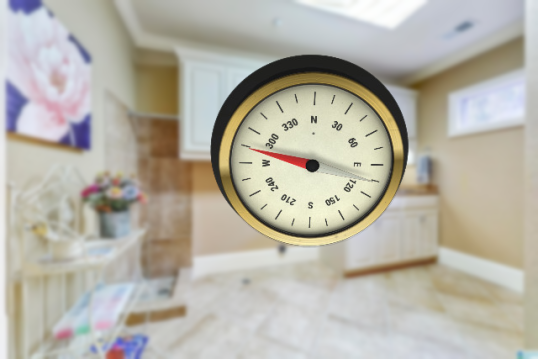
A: 285 °
